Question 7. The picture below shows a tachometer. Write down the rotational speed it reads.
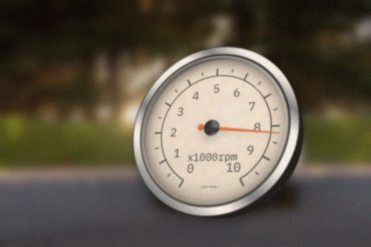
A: 8250 rpm
